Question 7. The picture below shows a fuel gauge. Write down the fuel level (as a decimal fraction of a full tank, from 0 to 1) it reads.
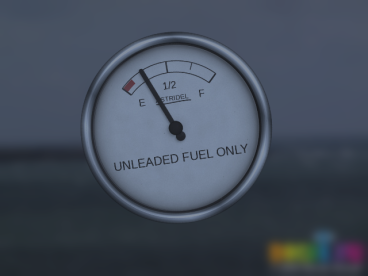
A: 0.25
